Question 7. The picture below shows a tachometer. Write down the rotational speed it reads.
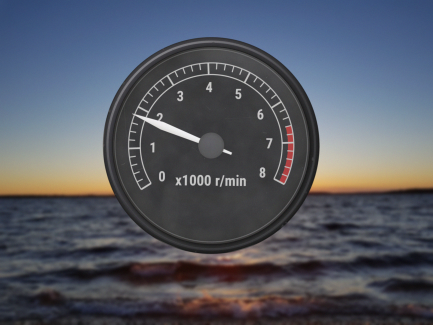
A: 1800 rpm
